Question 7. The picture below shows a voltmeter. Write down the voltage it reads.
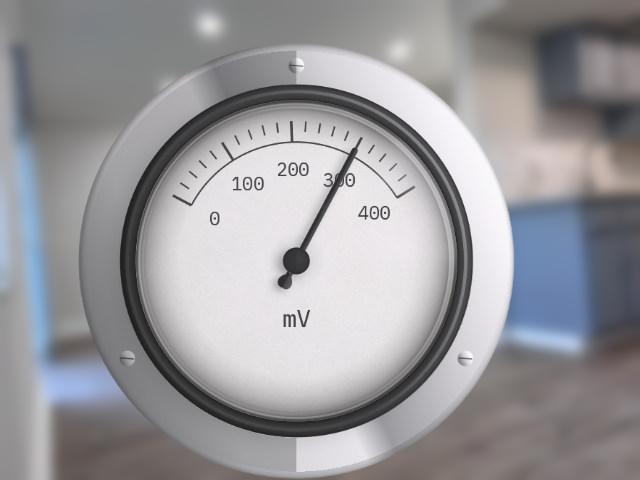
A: 300 mV
